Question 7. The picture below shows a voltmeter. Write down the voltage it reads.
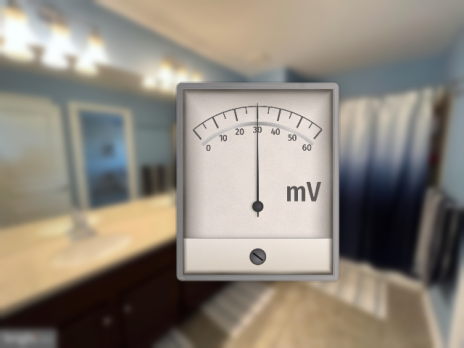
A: 30 mV
